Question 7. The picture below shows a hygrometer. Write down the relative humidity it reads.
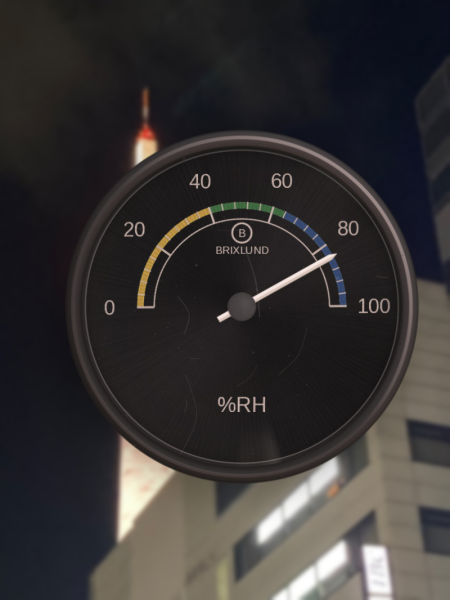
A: 84 %
